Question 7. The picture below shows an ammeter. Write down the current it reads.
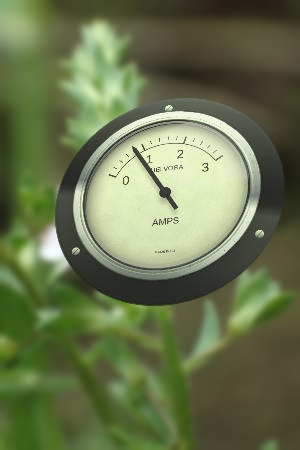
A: 0.8 A
